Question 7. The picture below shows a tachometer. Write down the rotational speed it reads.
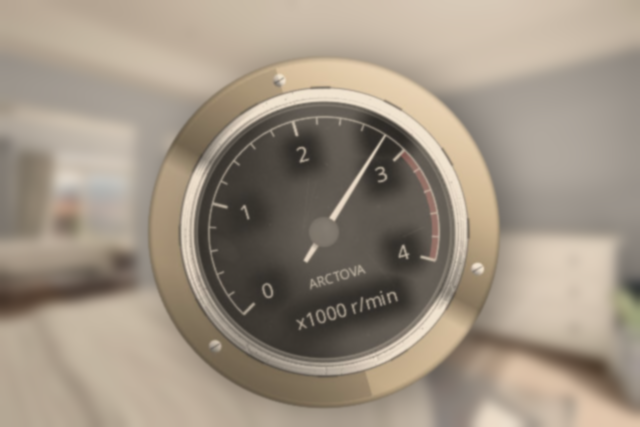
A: 2800 rpm
